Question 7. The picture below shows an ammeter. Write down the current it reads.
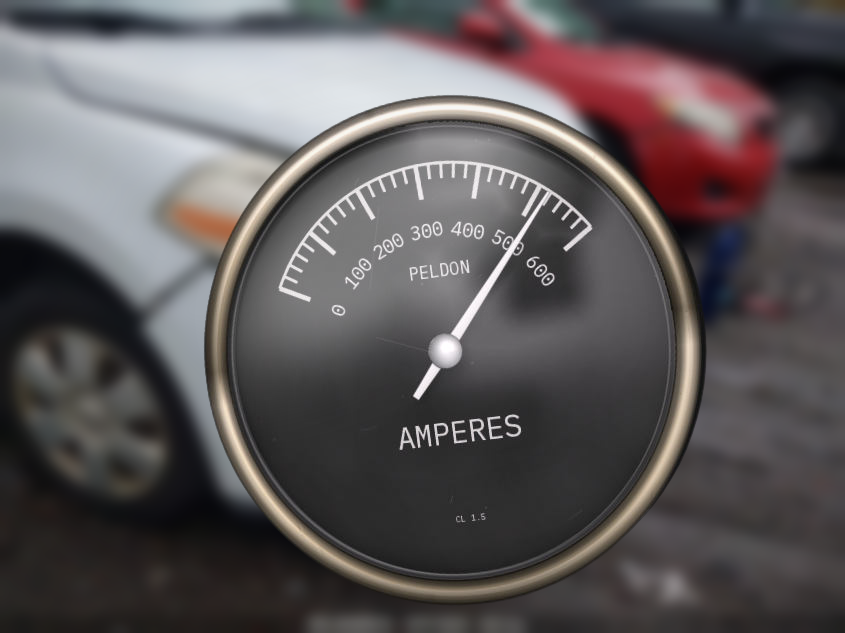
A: 520 A
